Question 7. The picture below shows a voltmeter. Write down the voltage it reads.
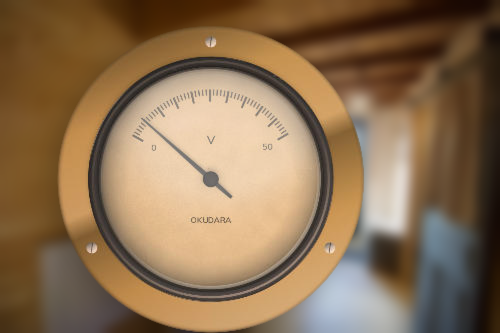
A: 5 V
